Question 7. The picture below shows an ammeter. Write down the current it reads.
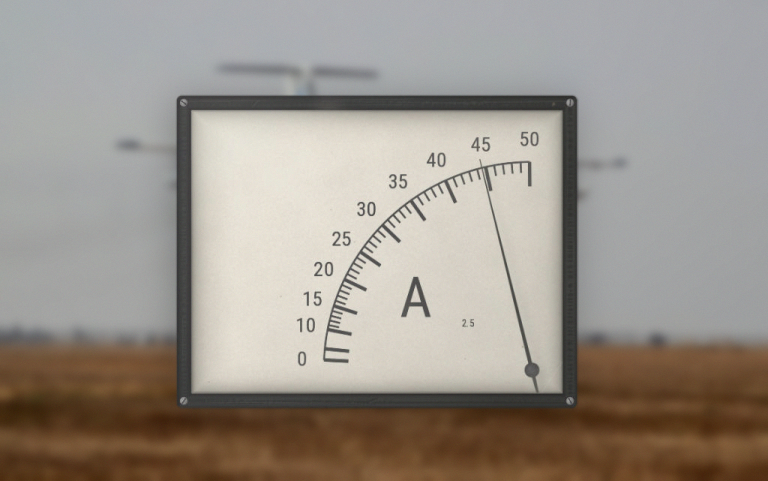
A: 44.5 A
